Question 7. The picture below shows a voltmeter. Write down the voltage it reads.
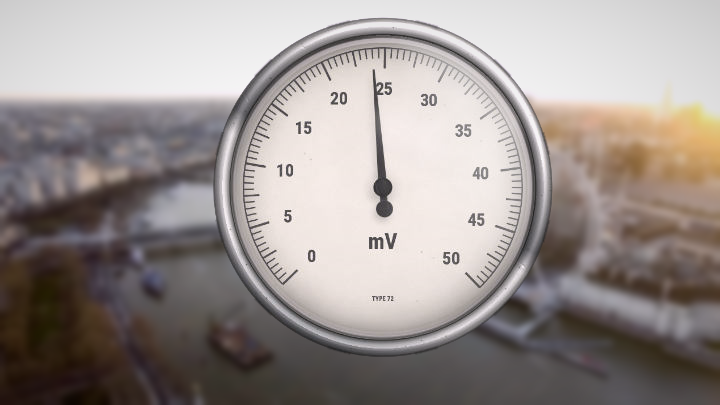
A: 24 mV
